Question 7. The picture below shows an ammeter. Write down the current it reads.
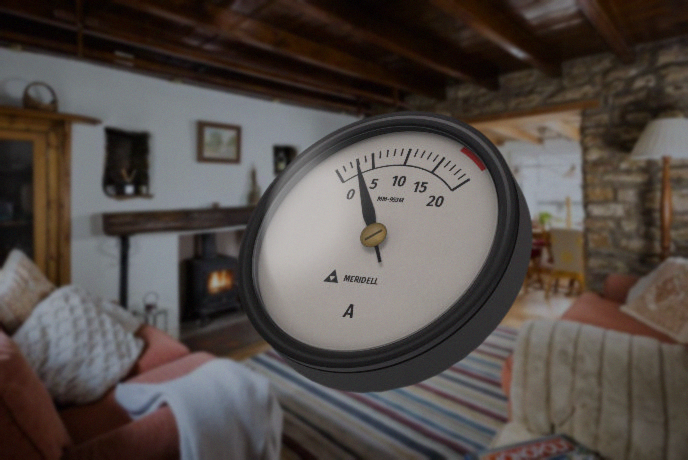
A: 3 A
